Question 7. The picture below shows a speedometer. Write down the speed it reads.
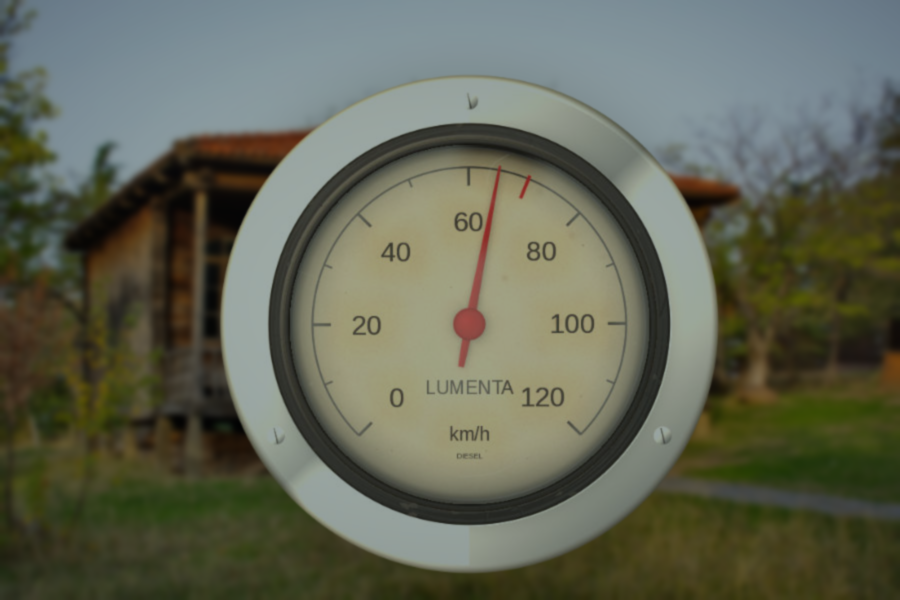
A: 65 km/h
